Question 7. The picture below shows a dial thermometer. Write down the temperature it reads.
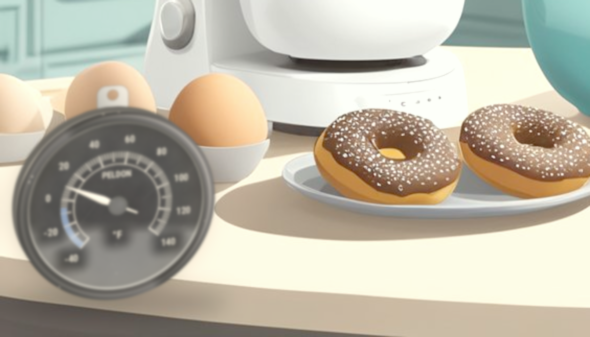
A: 10 °F
